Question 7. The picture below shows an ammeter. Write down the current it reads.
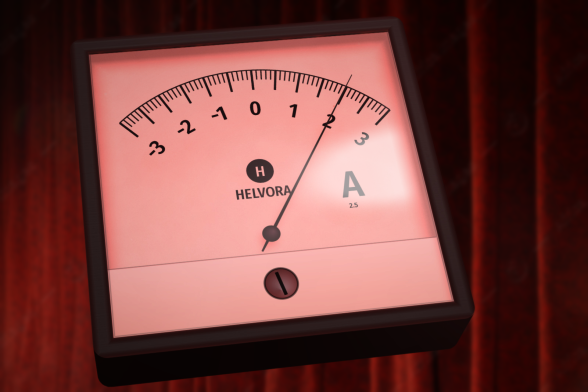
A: 2 A
